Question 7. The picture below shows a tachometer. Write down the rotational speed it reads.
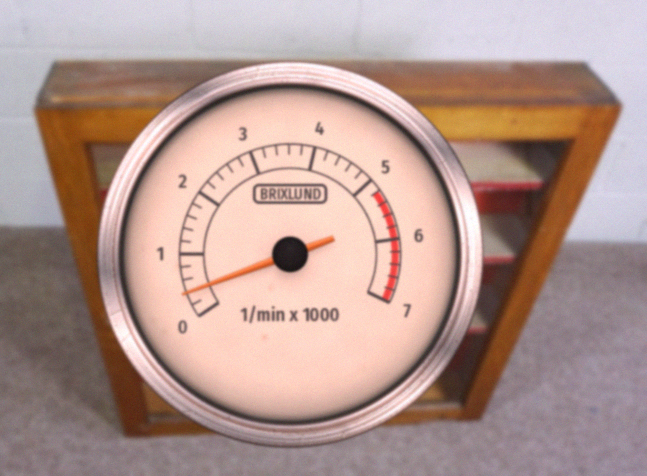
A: 400 rpm
